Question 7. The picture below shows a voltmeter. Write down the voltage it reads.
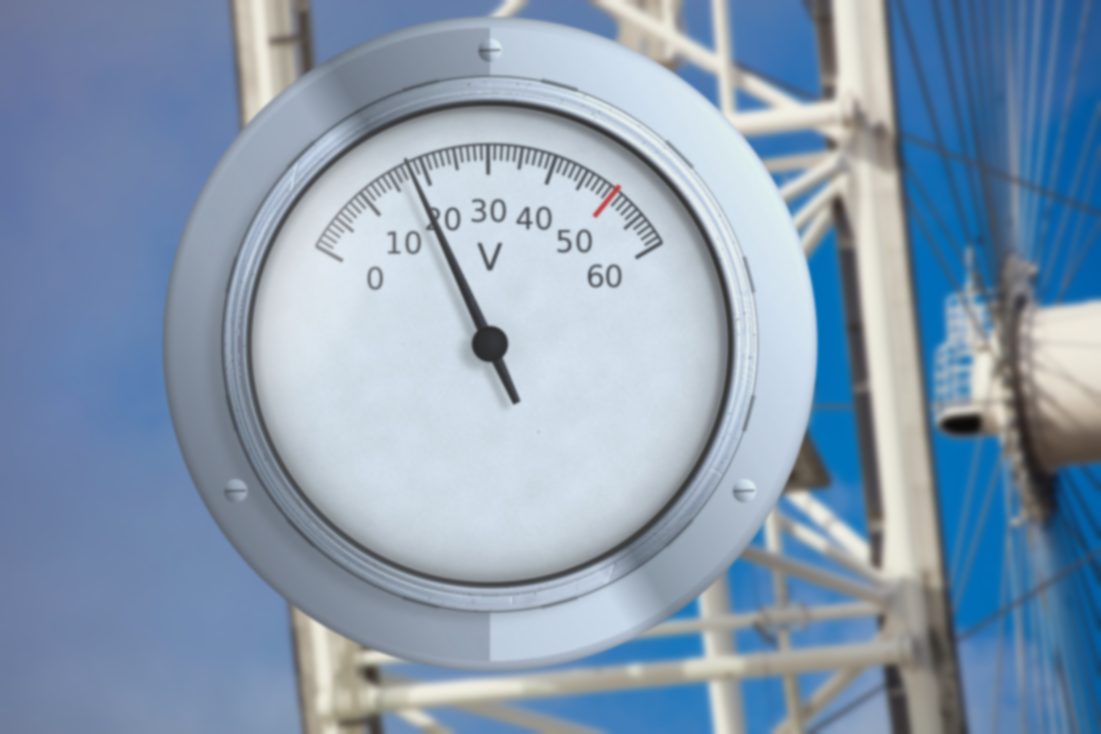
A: 18 V
